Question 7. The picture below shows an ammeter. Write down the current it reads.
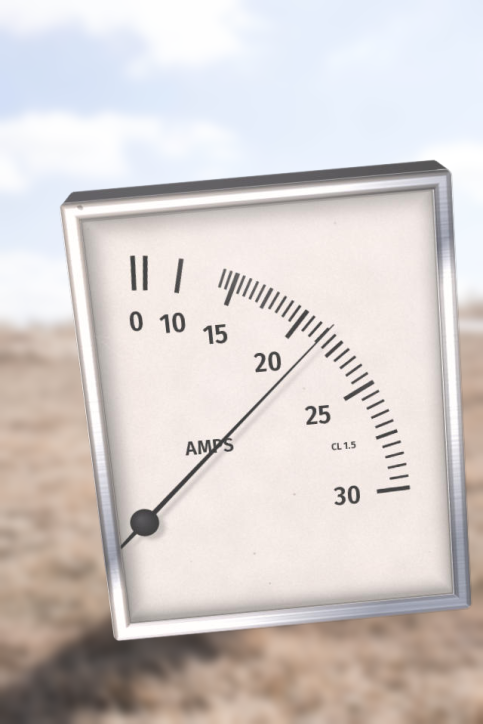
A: 21.5 A
